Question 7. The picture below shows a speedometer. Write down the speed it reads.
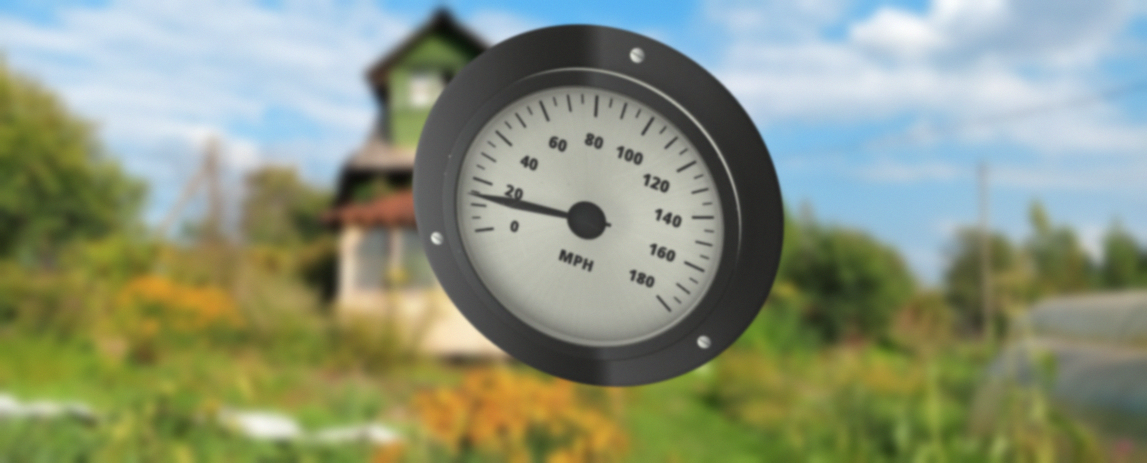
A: 15 mph
